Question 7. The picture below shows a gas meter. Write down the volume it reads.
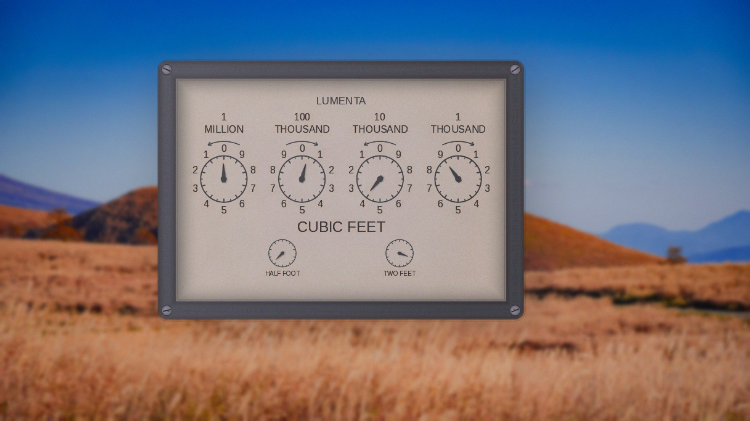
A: 3900 ft³
